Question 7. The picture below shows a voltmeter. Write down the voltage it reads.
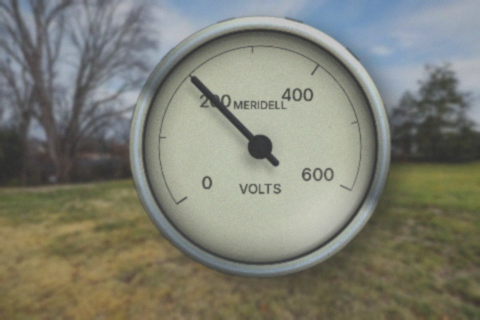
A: 200 V
